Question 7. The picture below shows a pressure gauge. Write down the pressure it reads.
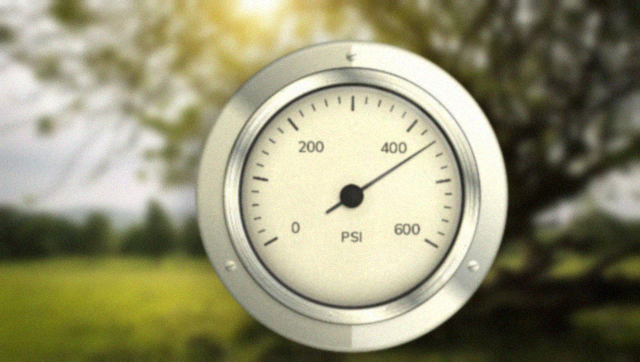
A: 440 psi
